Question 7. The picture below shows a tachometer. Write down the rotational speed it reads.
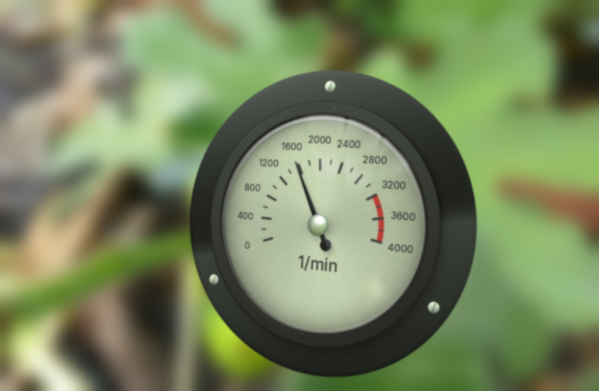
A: 1600 rpm
